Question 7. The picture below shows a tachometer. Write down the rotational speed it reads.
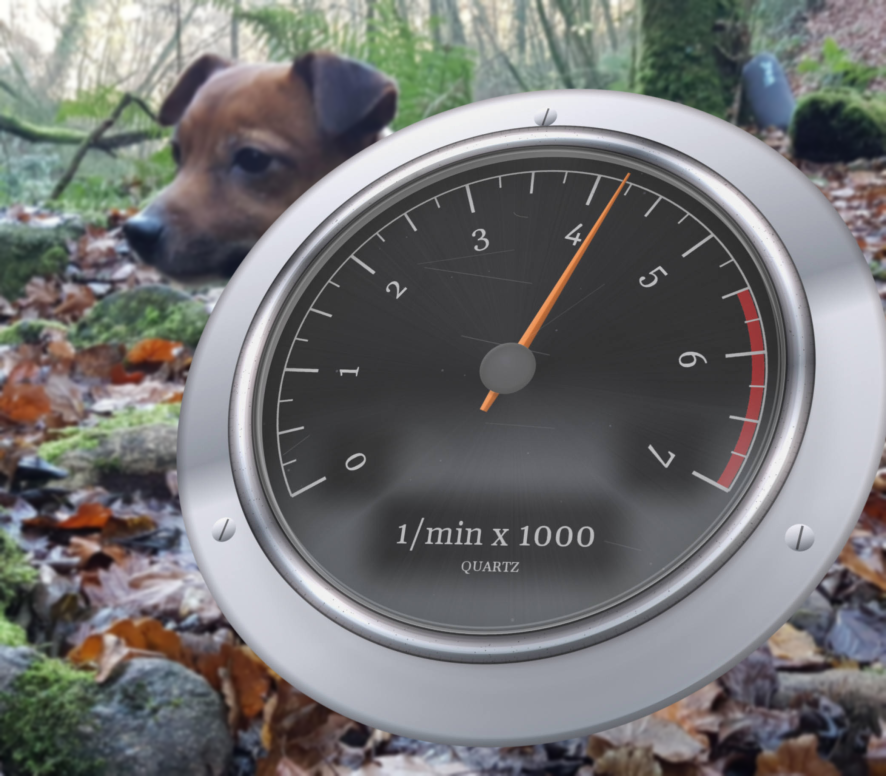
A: 4250 rpm
